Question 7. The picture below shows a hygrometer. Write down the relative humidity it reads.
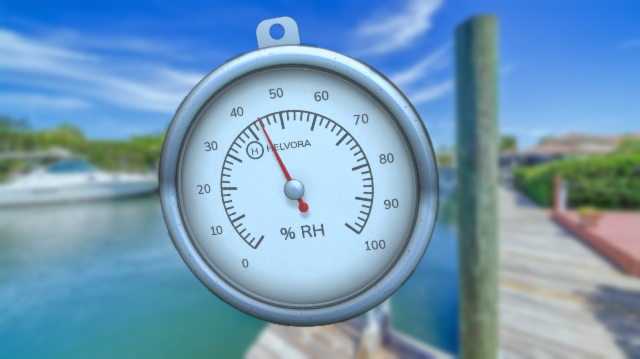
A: 44 %
